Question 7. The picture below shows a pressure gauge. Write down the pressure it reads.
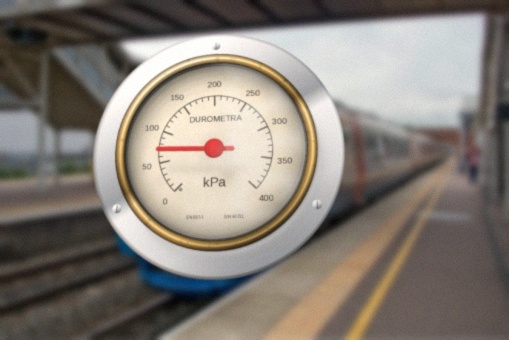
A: 70 kPa
